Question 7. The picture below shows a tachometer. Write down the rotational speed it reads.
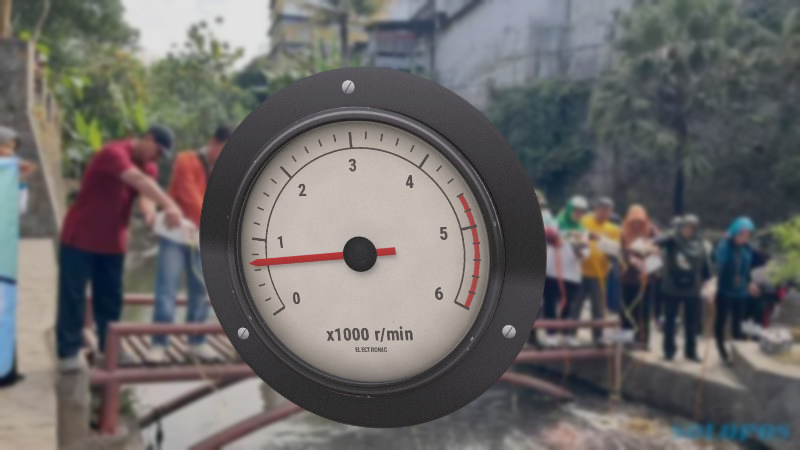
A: 700 rpm
